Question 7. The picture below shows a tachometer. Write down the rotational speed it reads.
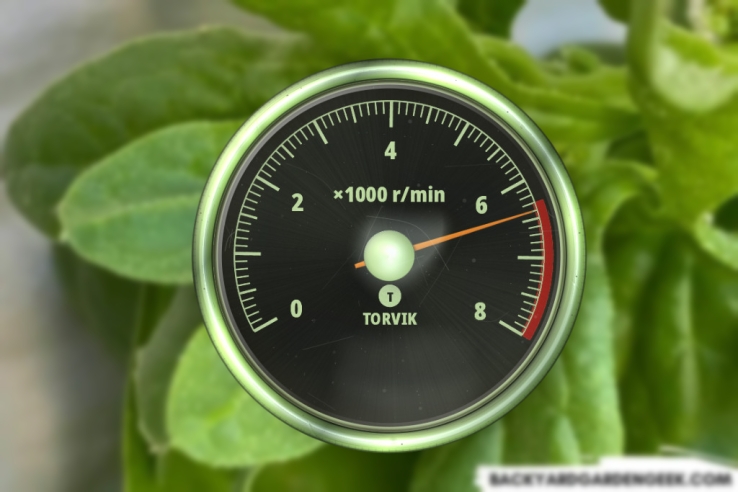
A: 6400 rpm
